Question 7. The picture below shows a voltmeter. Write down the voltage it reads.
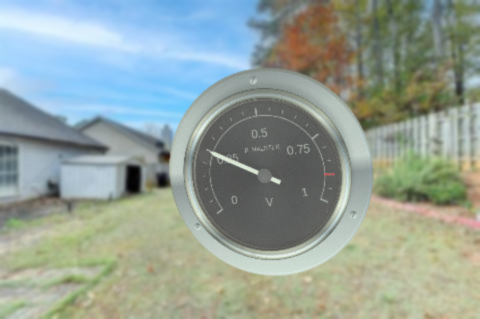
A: 0.25 V
